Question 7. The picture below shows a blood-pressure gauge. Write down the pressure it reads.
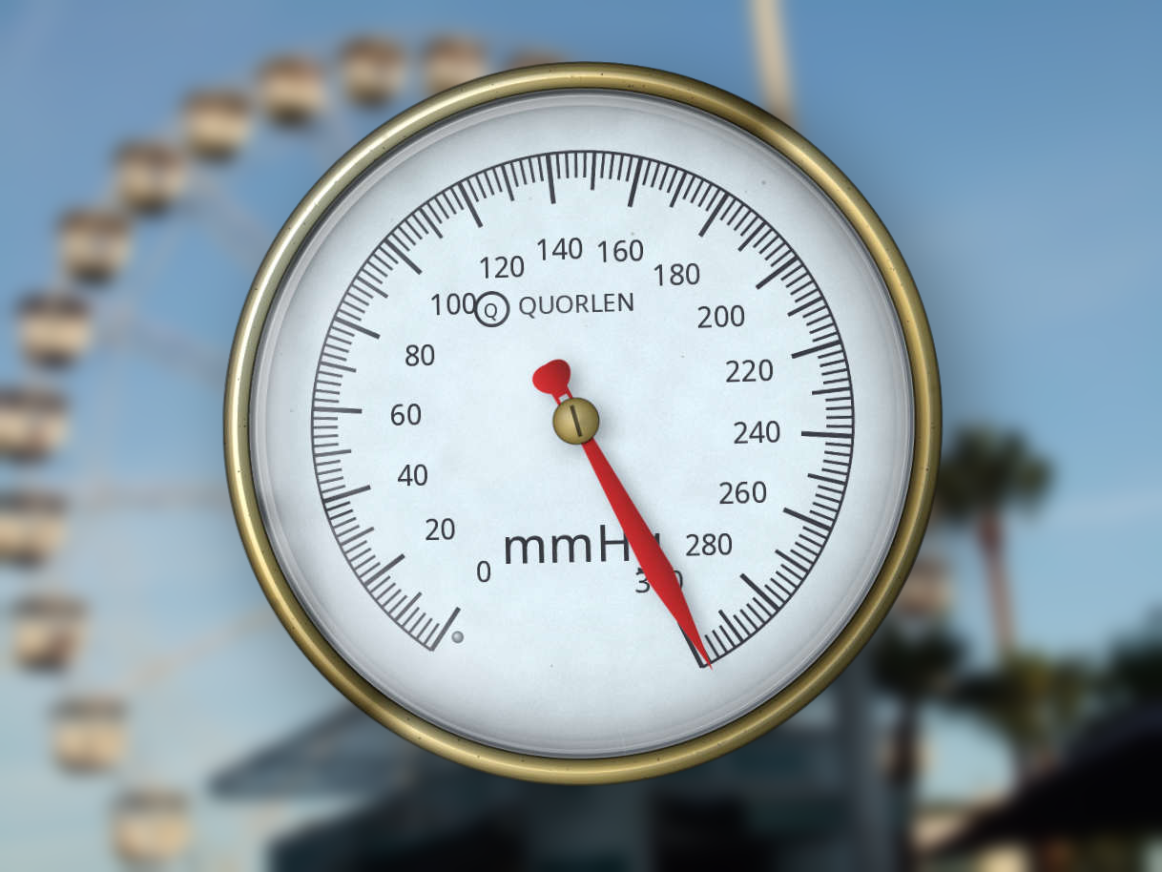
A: 298 mmHg
